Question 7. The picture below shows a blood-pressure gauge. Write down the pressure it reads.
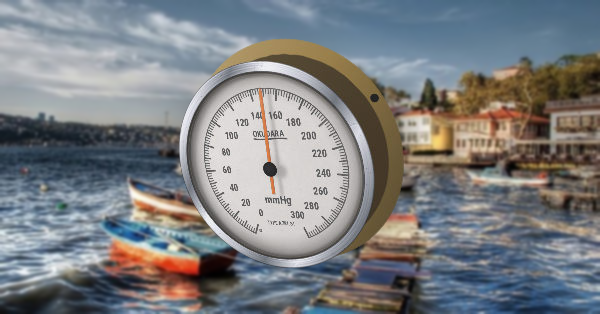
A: 150 mmHg
